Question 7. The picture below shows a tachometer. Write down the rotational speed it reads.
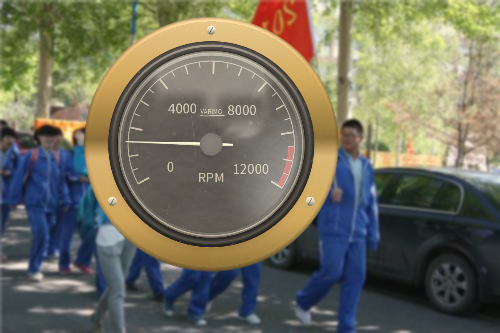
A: 1500 rpm
